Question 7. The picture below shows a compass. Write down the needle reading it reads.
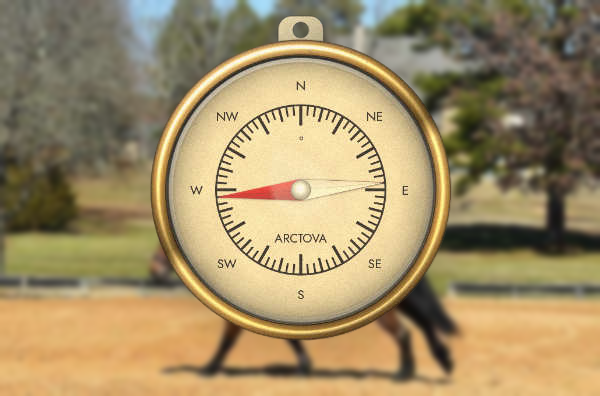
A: 265 °
